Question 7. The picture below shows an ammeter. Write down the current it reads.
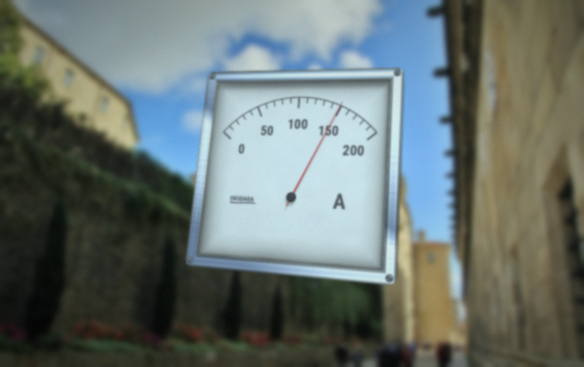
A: 150 A
